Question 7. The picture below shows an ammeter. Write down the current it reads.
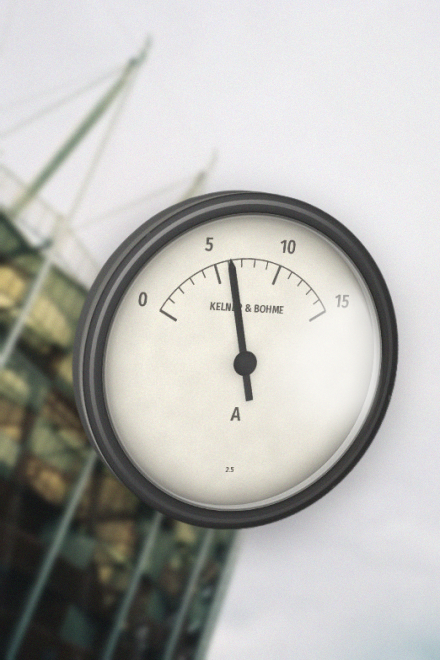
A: 6 A
